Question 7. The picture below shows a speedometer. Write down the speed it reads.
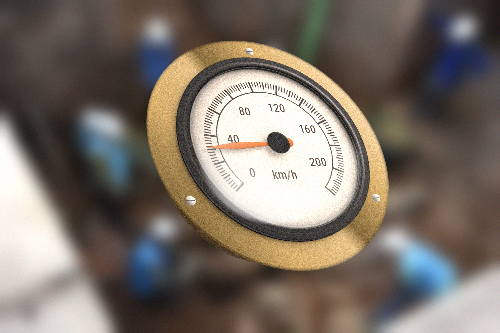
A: 30 km/h
